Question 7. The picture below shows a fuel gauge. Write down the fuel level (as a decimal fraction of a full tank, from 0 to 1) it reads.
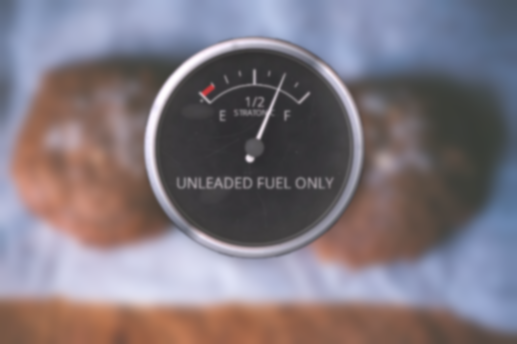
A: 0.75
